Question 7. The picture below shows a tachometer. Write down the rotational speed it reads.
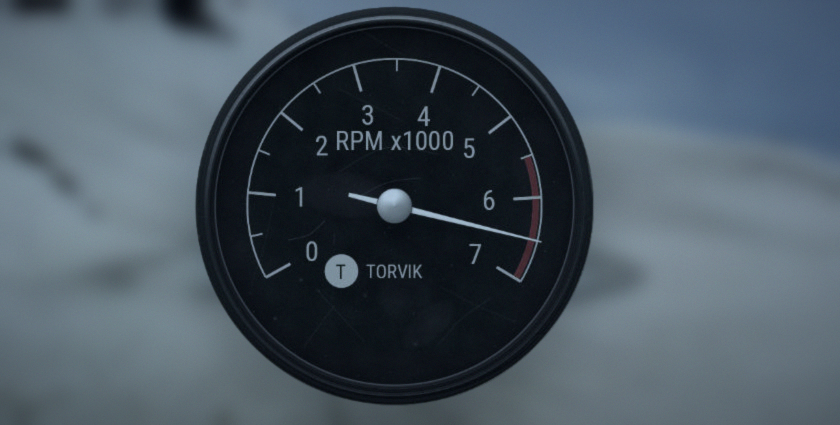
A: 6500 rpm
